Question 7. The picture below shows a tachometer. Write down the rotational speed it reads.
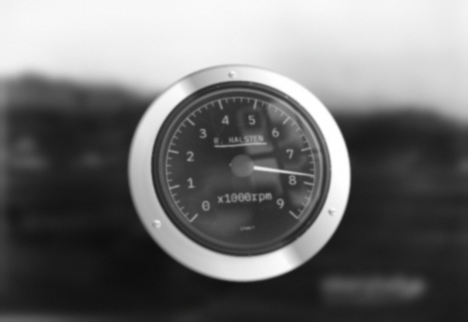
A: 7800 rpm
